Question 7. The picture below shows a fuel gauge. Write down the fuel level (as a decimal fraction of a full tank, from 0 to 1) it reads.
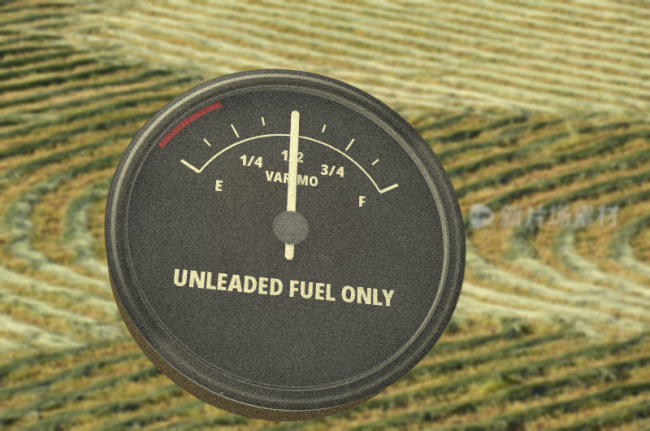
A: 0.5
